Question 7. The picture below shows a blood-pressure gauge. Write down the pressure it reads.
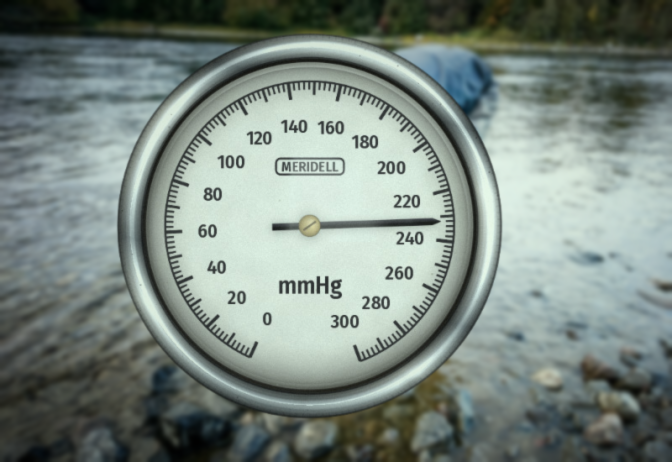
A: 232 mmHg
